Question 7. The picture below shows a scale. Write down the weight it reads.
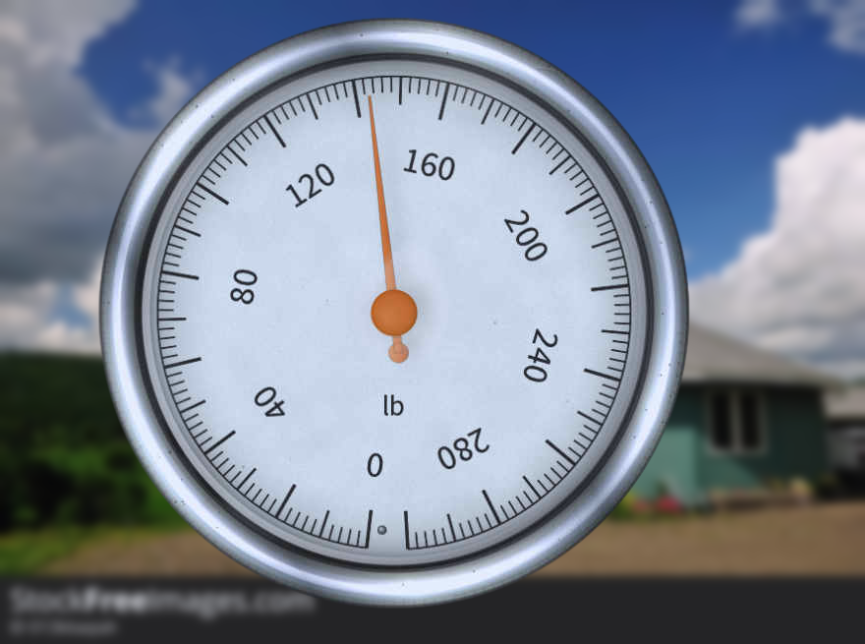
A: 143 lb
